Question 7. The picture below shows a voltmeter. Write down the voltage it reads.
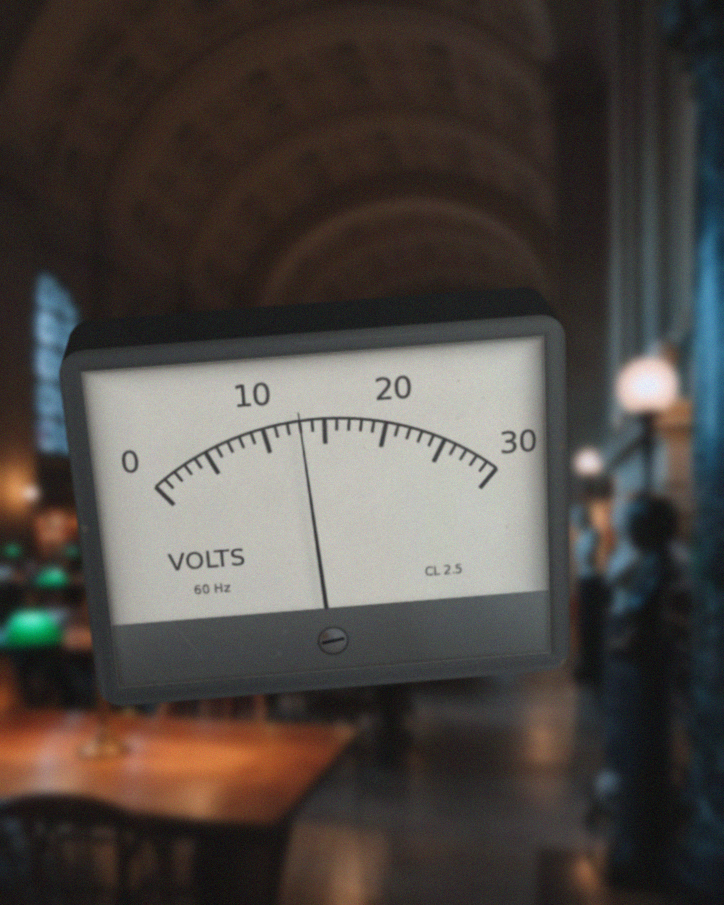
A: 13 V
